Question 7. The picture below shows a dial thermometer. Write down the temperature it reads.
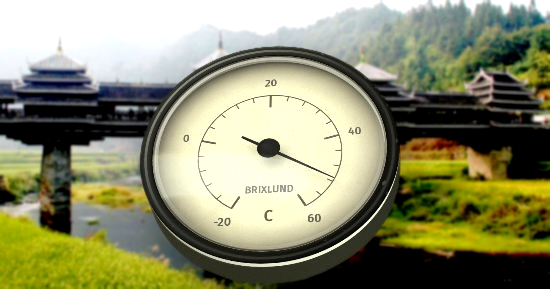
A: 52 °C
